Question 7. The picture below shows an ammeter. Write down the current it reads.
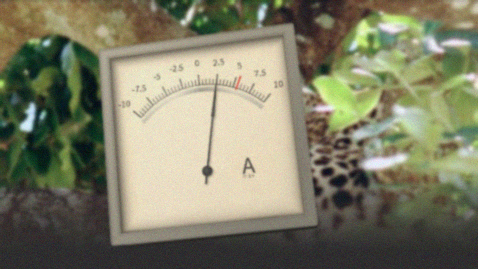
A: 2.5 A
